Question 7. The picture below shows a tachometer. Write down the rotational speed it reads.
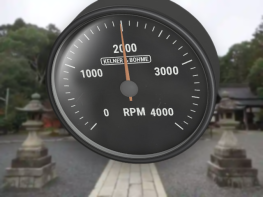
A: 2000 rpm
